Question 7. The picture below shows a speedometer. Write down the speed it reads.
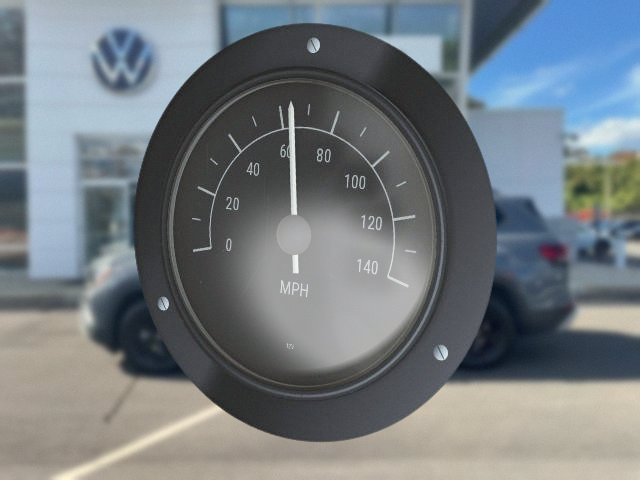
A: 65 mph
